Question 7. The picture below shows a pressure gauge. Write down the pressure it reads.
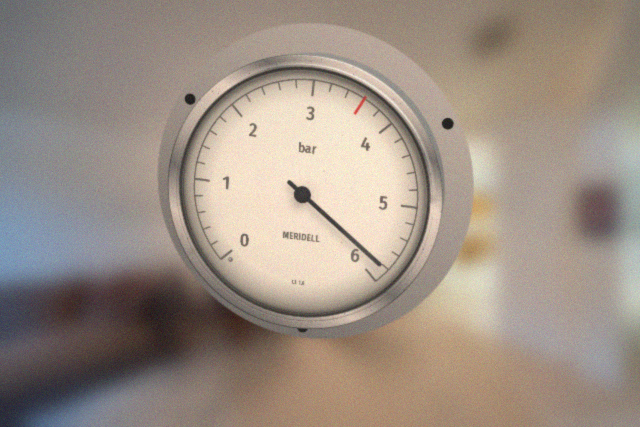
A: 5.8 bar
